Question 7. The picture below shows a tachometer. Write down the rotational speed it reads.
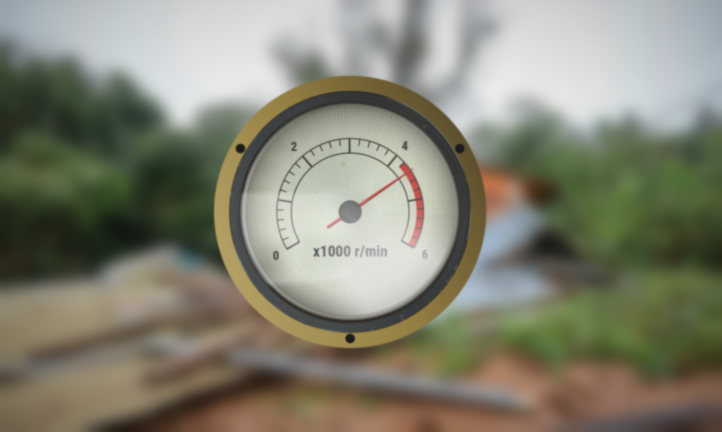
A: 4400 rpm
